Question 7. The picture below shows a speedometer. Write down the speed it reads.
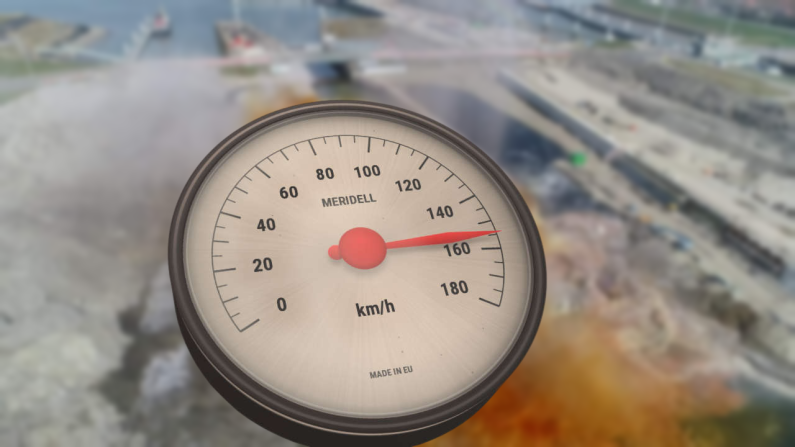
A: 155 km/h
